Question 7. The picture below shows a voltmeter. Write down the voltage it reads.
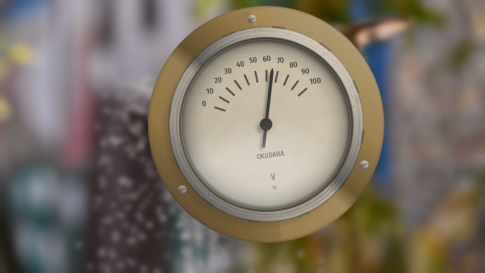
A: 65 V
